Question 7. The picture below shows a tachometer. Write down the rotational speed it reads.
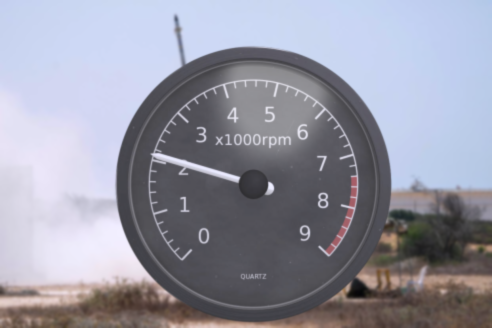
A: 2100 rpm
